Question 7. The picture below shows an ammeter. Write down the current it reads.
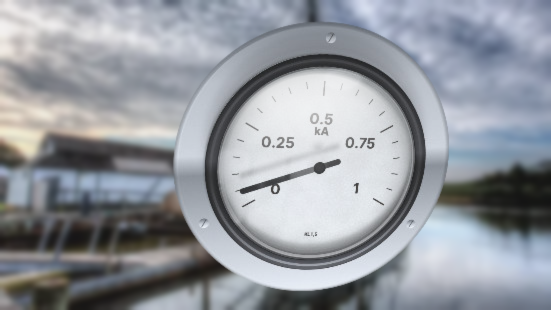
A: 0.05 kA
